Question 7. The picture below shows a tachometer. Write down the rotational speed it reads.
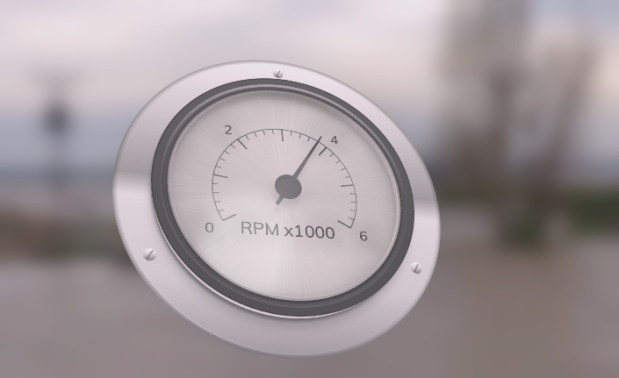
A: 3800 rpm
